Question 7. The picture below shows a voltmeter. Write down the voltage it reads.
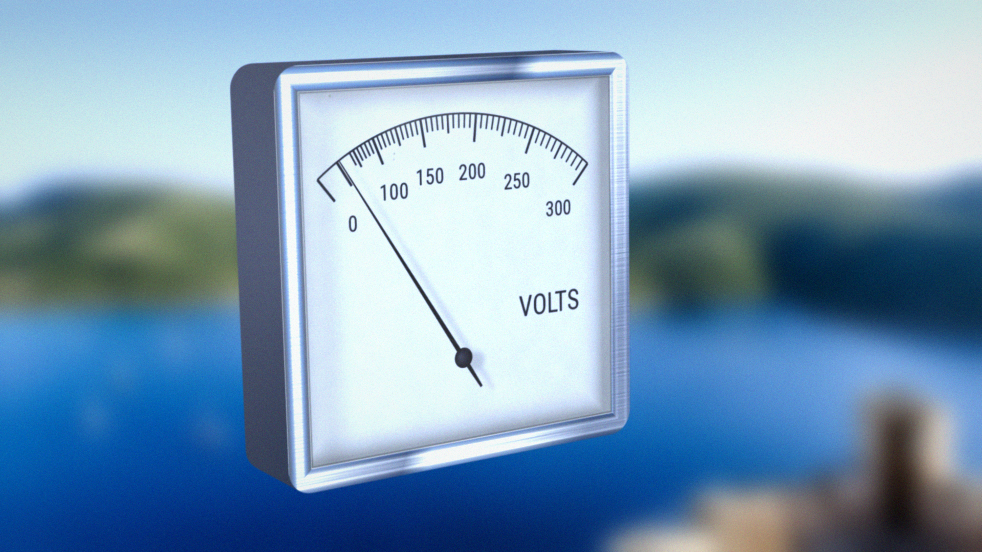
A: 50 V
